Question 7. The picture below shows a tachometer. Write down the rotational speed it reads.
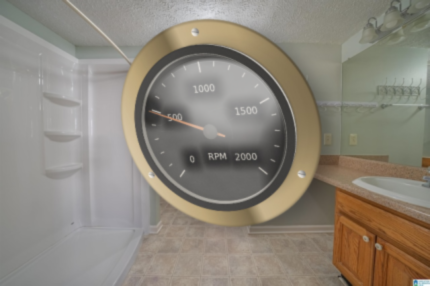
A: 500 rpm
